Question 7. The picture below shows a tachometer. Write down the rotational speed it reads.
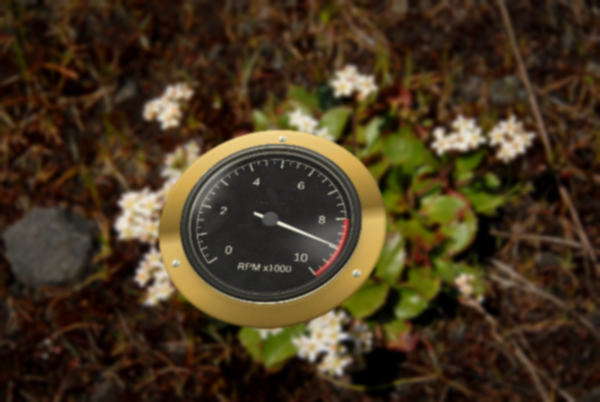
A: 9000 rpm
